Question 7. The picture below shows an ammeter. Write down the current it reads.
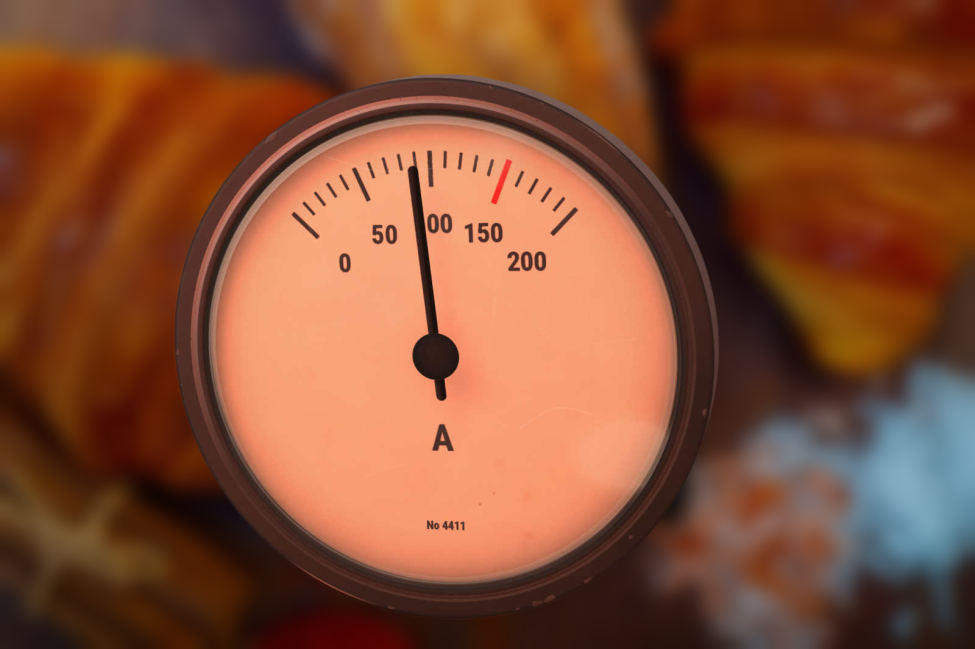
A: 90 A
